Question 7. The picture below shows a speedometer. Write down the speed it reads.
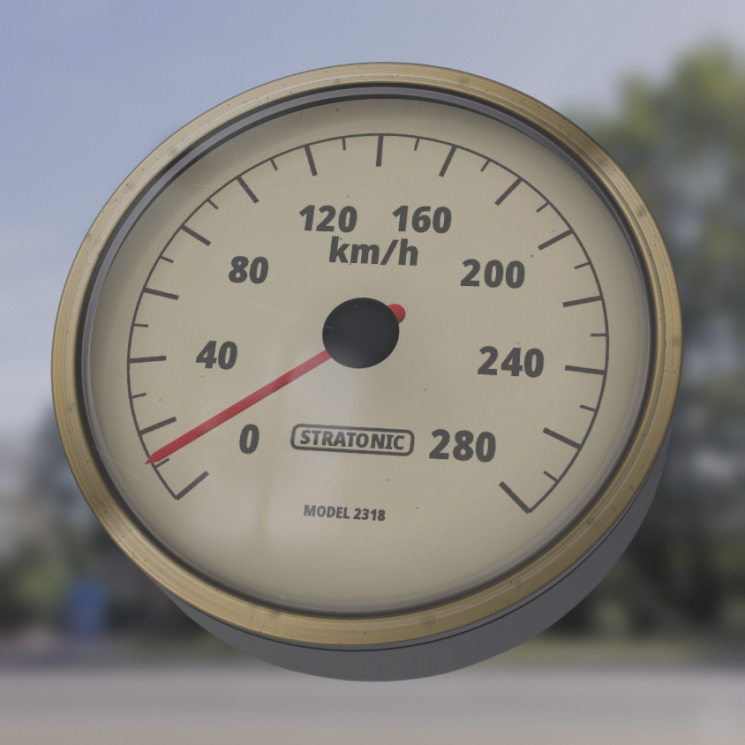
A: 10 km/h
